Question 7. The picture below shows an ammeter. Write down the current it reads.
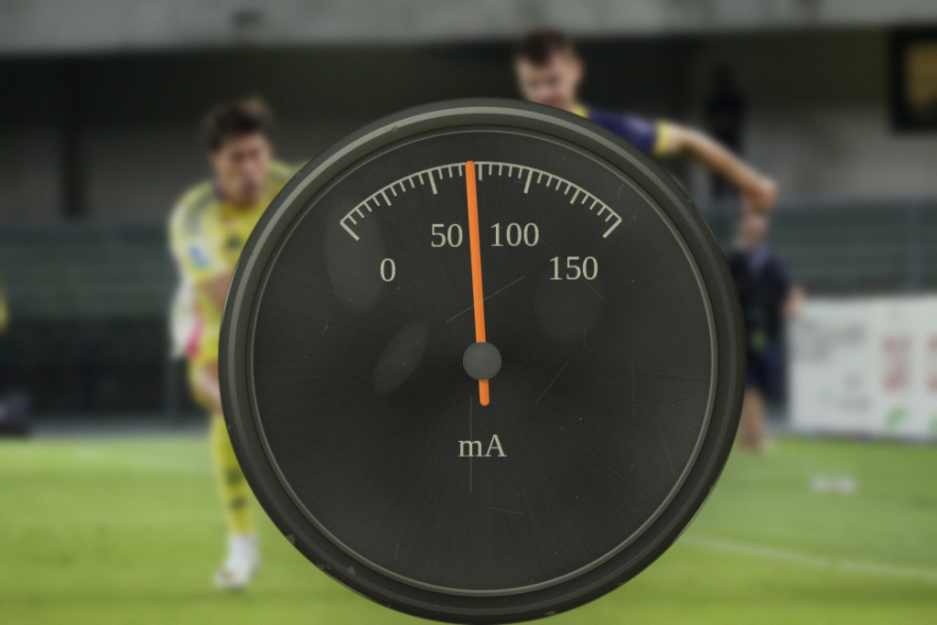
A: 70 mA
